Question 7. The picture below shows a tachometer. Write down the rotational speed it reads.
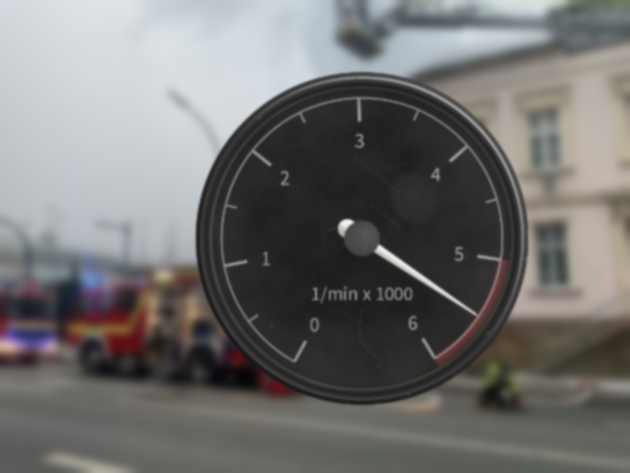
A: 5500 rpm
